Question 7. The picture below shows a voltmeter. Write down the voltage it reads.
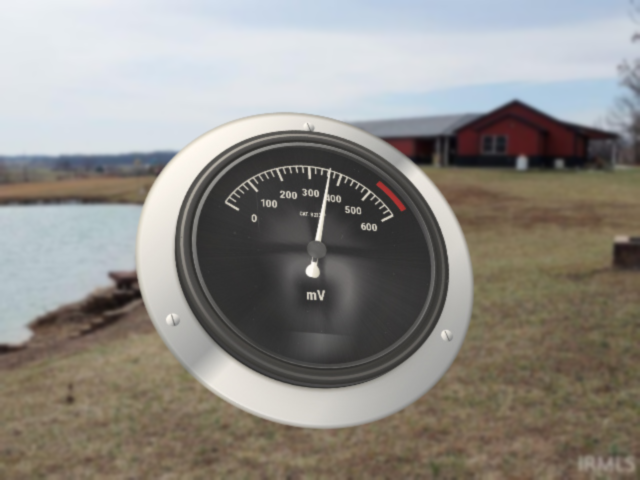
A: 360 mV
